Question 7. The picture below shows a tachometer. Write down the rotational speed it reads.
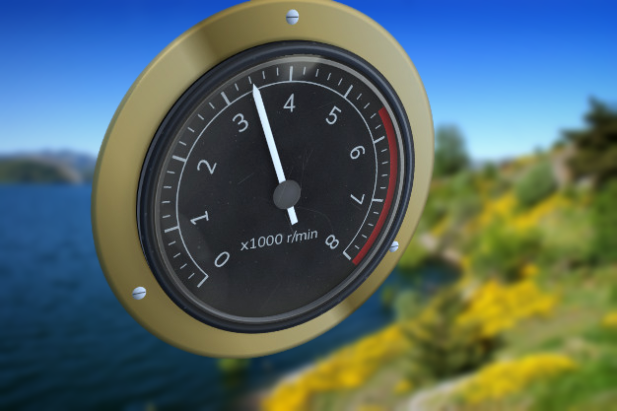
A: 3400 rpm
